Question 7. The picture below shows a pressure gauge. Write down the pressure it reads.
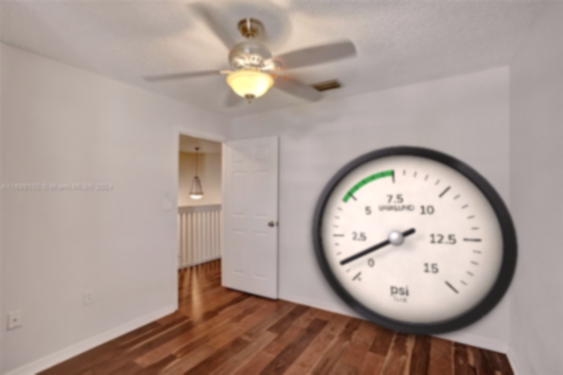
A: 1 psi
